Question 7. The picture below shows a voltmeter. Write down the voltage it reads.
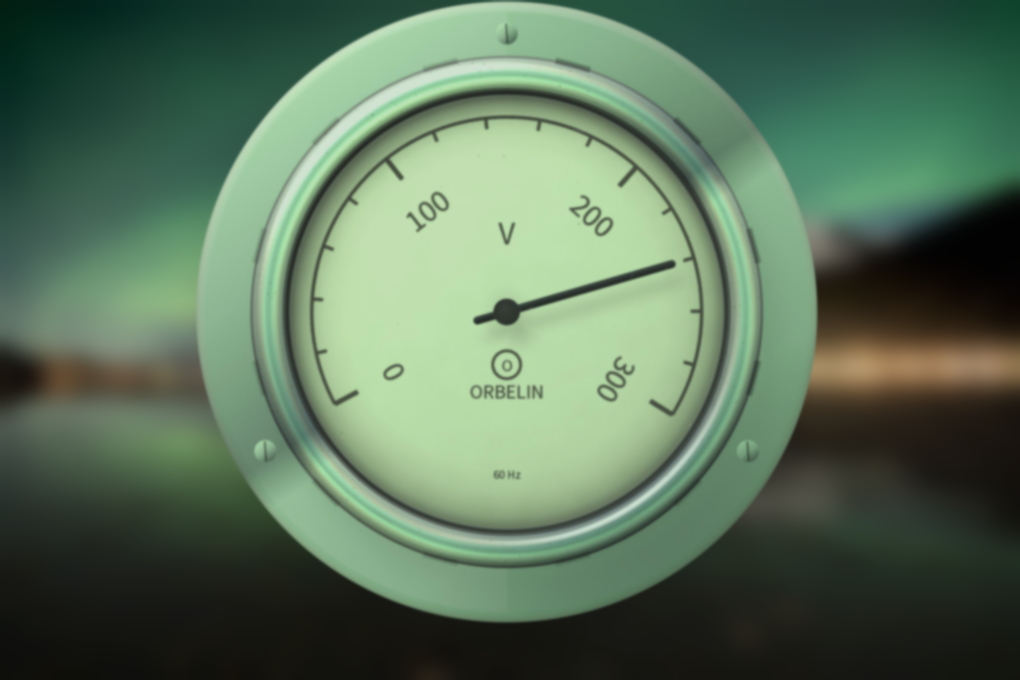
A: 240 V
